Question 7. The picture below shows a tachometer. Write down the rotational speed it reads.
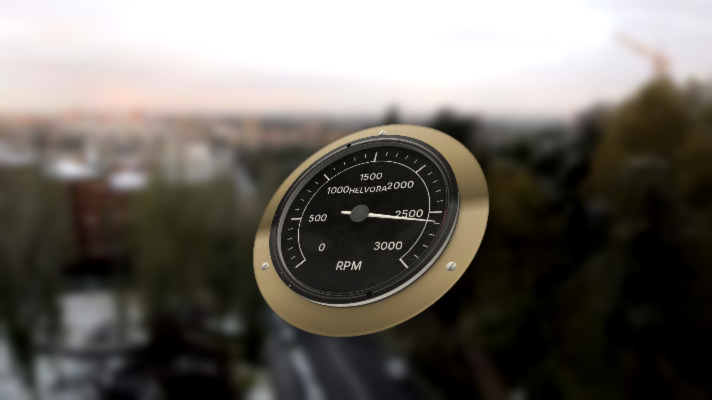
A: 2600 rpm
